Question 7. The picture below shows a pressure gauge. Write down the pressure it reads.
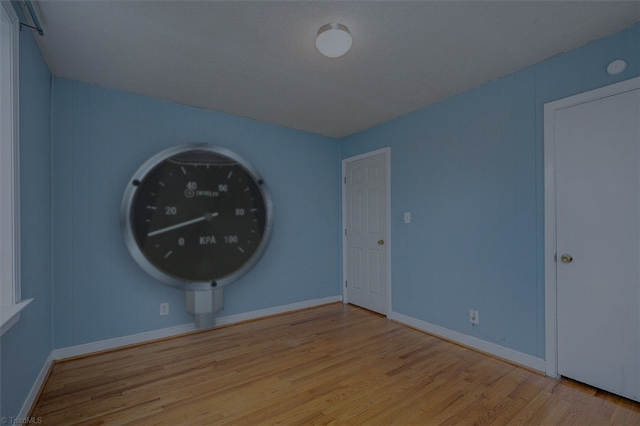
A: 10 kPa
